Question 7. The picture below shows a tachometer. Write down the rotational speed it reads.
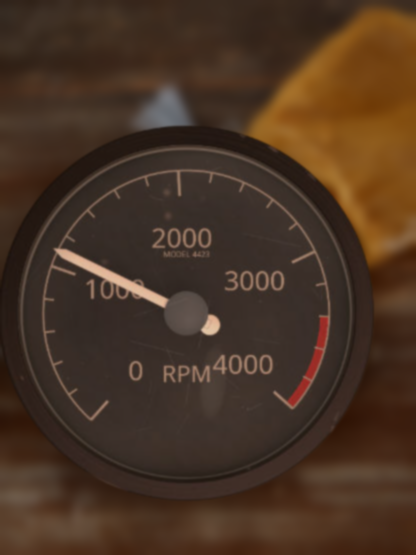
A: 1100 rpm
